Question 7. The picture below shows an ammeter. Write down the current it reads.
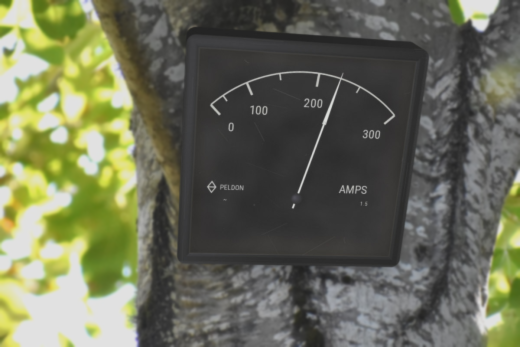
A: 225 A
